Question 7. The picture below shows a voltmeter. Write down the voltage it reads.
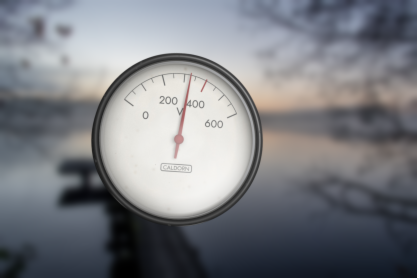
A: 325 V
